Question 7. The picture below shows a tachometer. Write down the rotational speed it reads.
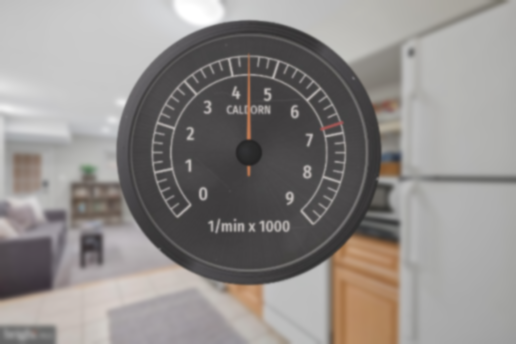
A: 4400 rpm
